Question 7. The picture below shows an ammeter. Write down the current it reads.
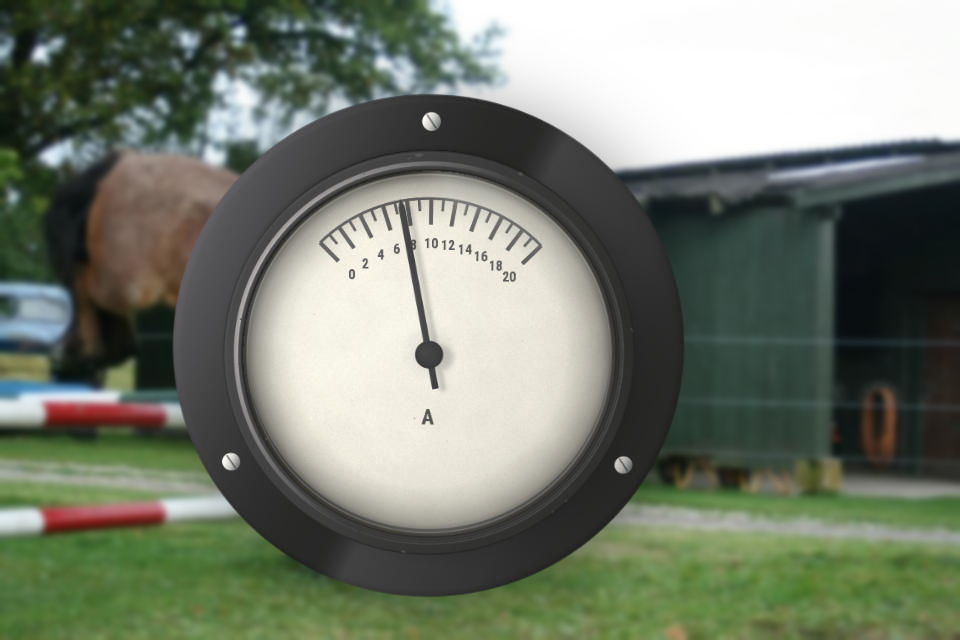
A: 7.5 A
